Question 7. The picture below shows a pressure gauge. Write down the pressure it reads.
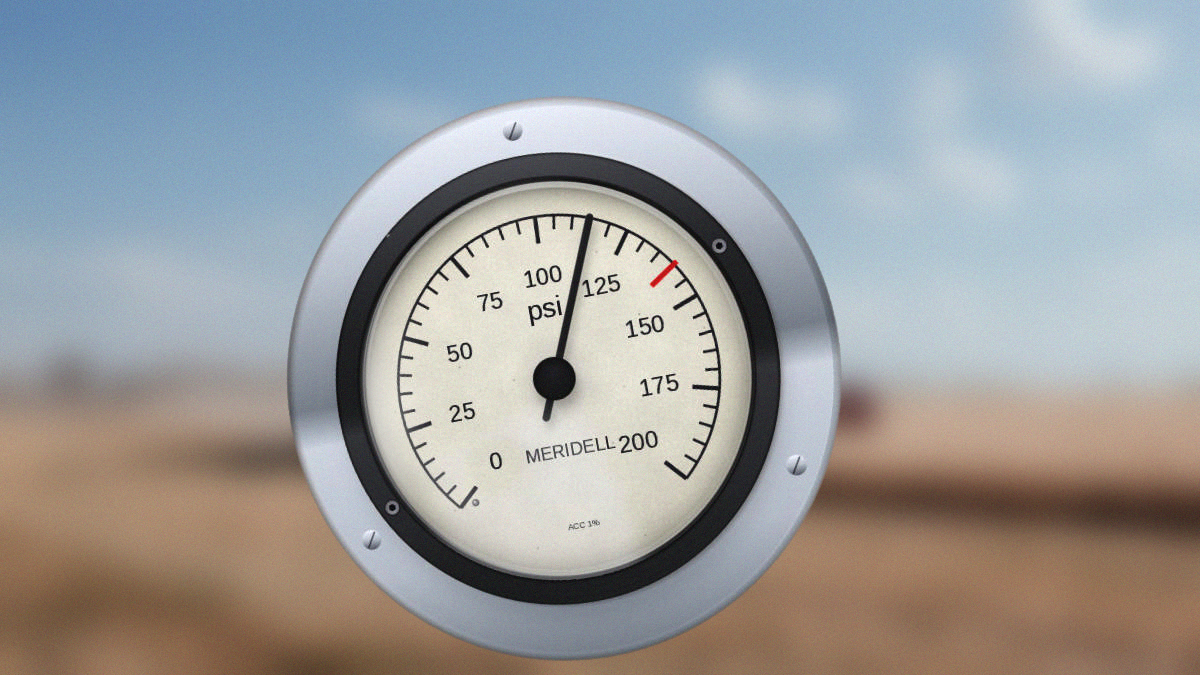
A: 115 psi
